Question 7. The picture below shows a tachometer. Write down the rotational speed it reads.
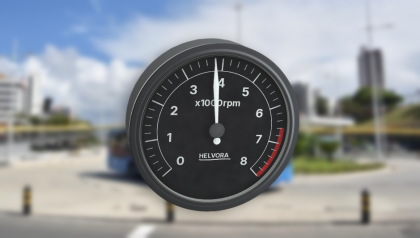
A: 3800 rpm
